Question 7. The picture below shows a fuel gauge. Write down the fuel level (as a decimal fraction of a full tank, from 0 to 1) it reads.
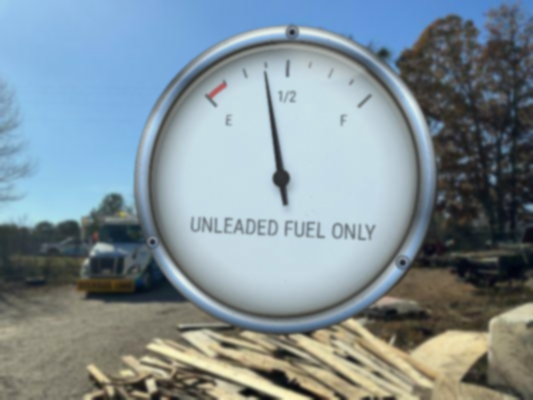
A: 0.375
